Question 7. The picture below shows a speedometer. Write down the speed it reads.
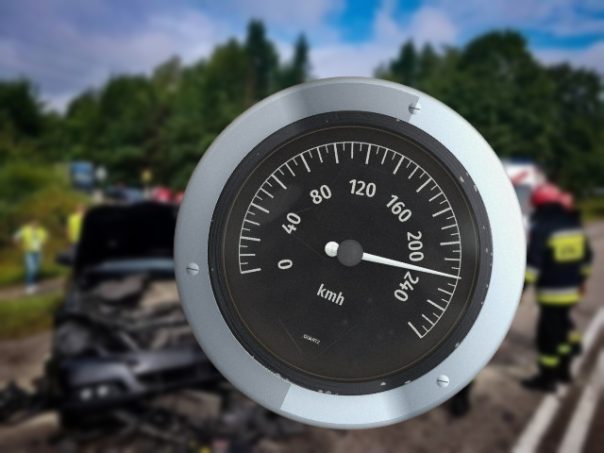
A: 220 km/h
